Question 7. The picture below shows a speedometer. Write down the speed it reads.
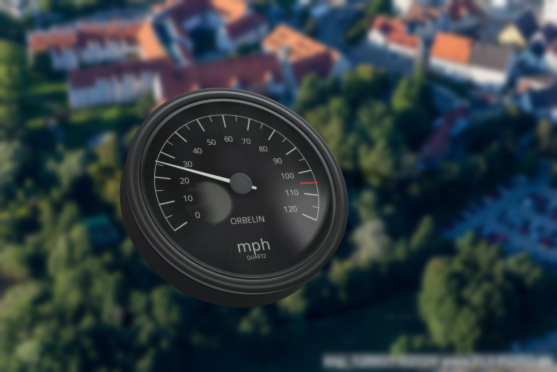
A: 25 mph
